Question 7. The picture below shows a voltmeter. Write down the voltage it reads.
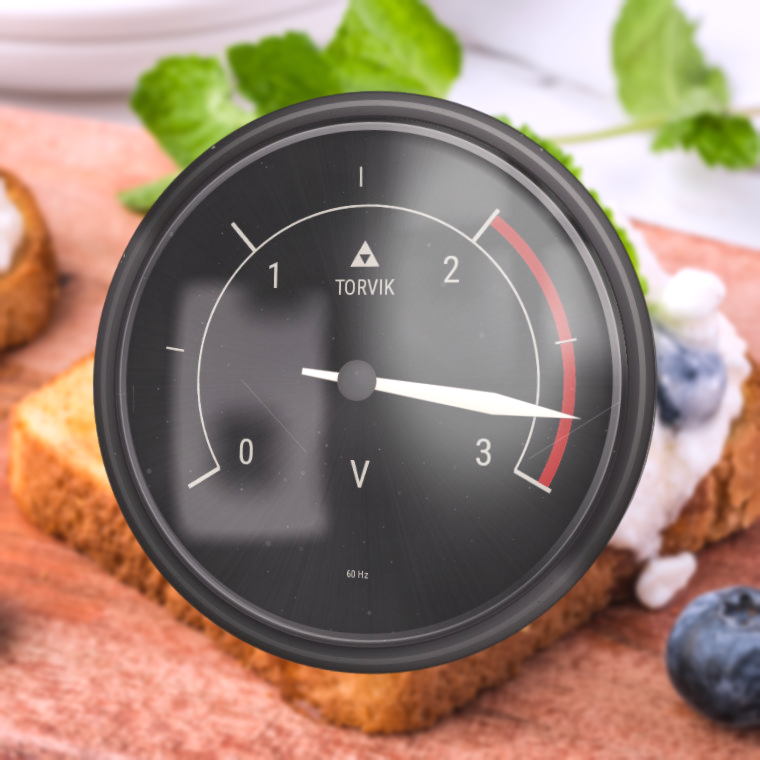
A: 2.75 V
